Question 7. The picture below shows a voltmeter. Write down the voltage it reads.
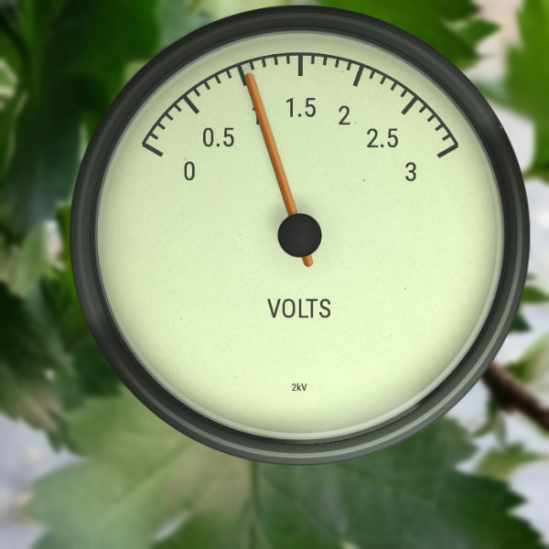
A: 1.05 V
